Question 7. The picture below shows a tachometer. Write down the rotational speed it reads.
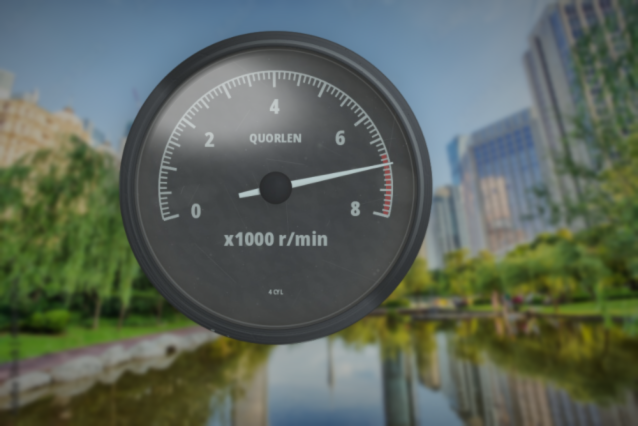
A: 7000 rpm
